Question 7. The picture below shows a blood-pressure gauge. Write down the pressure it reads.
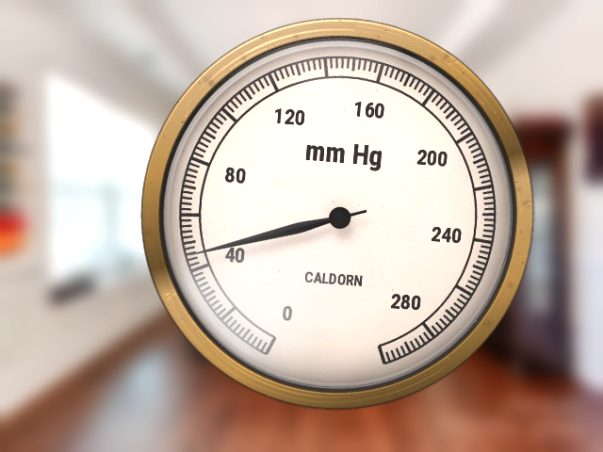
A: 46 mmHg
